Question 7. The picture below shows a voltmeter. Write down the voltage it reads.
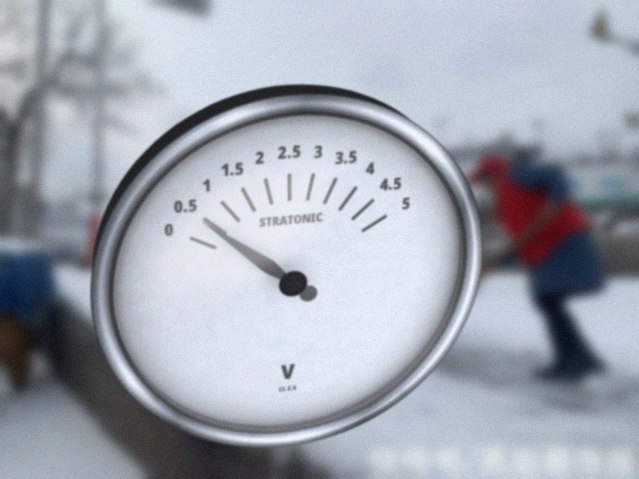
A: 0.5 V
